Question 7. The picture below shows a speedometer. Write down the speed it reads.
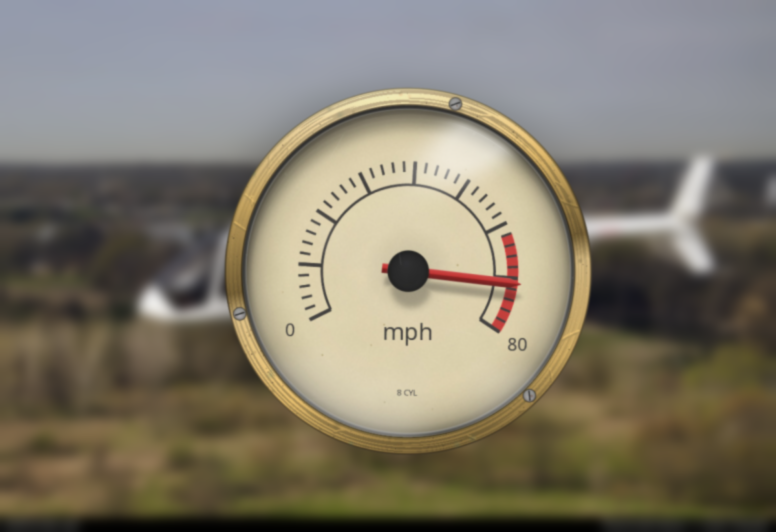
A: 71 mph
